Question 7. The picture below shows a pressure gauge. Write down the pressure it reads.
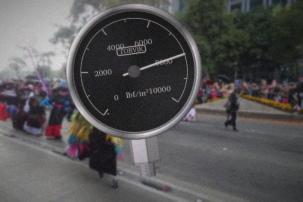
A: 8000 psi
